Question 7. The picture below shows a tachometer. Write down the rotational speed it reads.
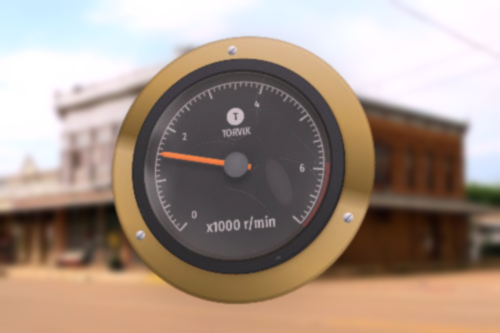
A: 1500 rpm
